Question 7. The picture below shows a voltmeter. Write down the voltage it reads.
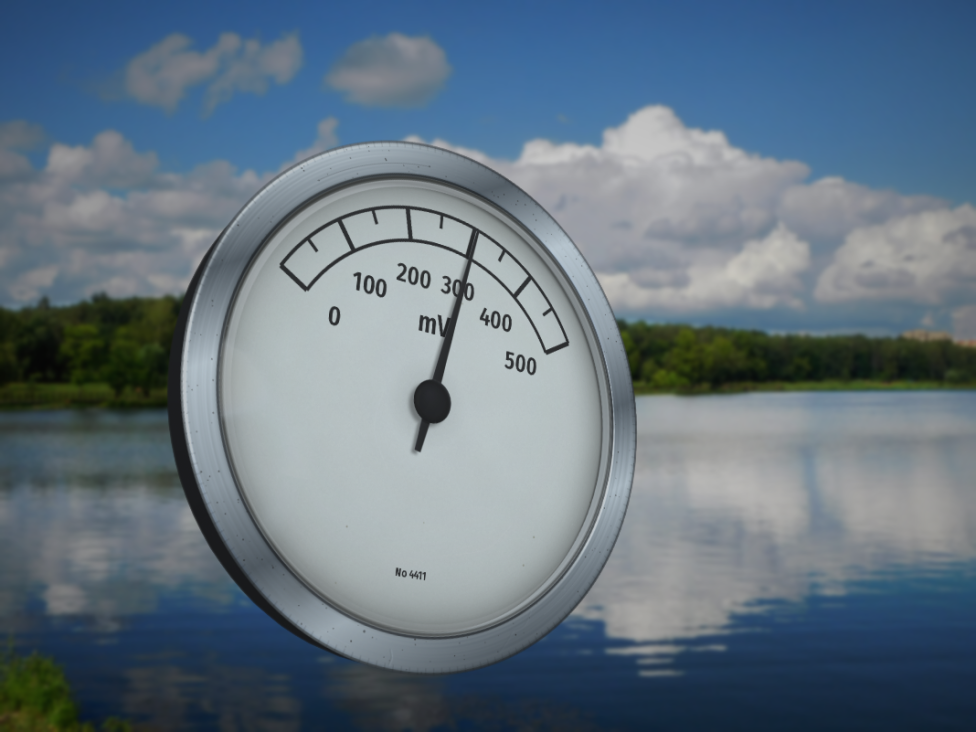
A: 300 mV
